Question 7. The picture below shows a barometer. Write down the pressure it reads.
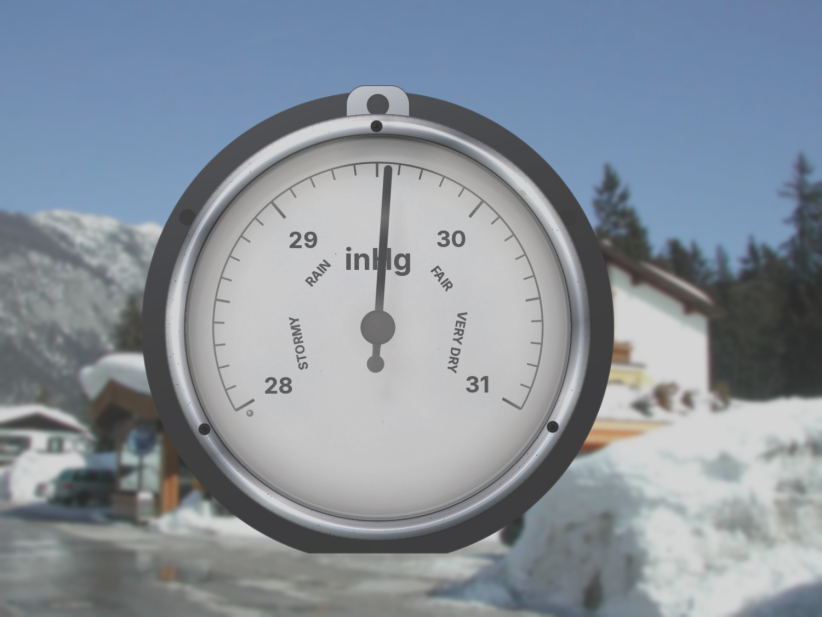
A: 29.55 inHg
